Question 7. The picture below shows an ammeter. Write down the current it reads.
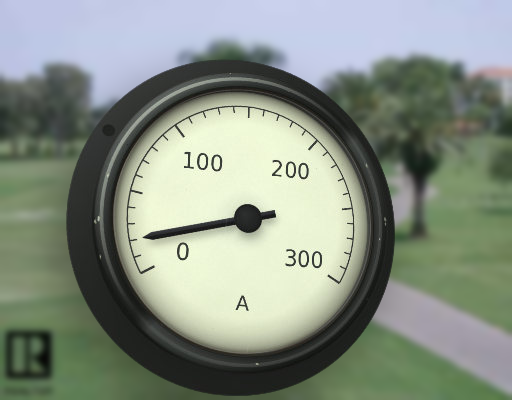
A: 20 A
